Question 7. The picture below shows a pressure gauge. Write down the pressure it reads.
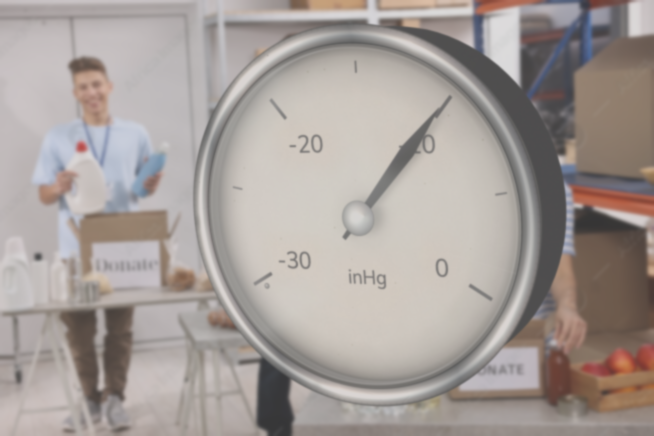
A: -10 inHg
